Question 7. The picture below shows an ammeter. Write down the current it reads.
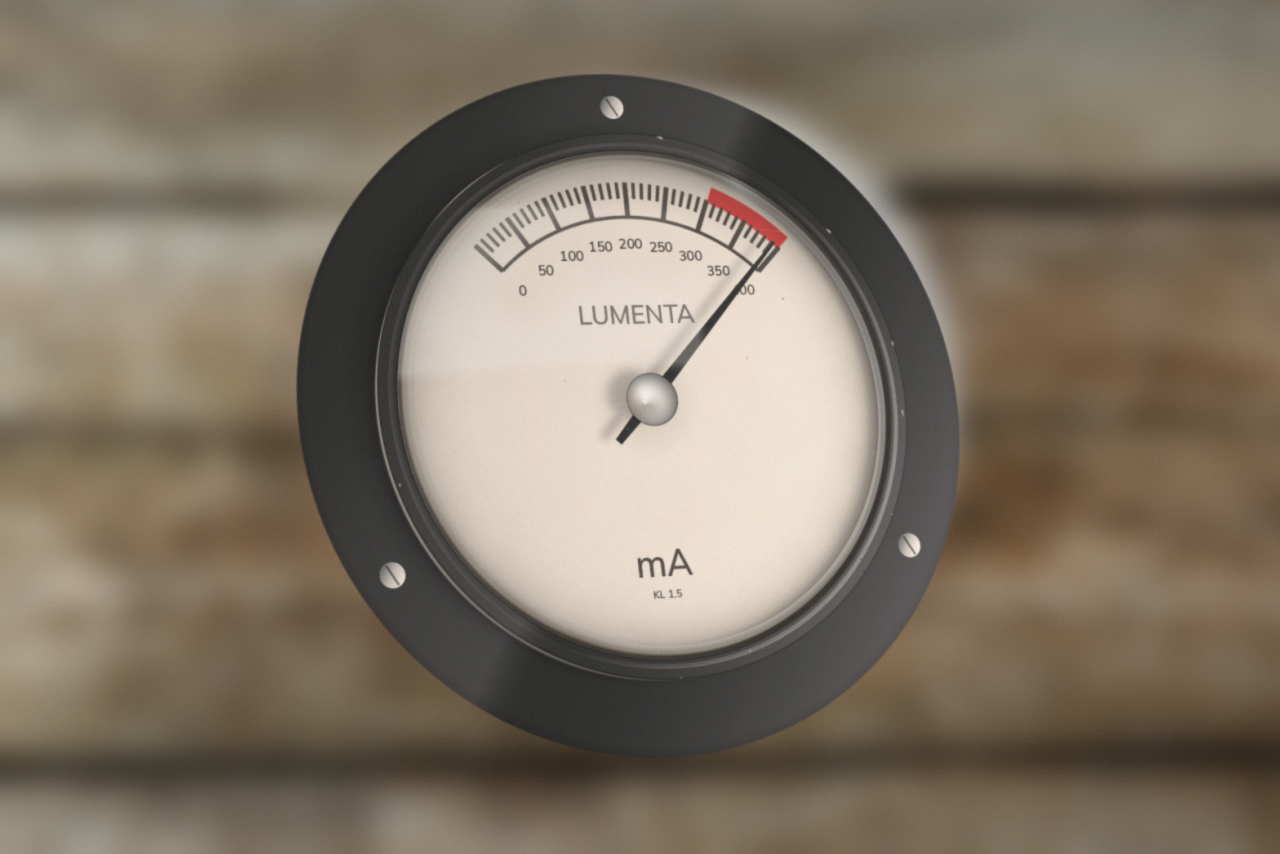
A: 390 mA
